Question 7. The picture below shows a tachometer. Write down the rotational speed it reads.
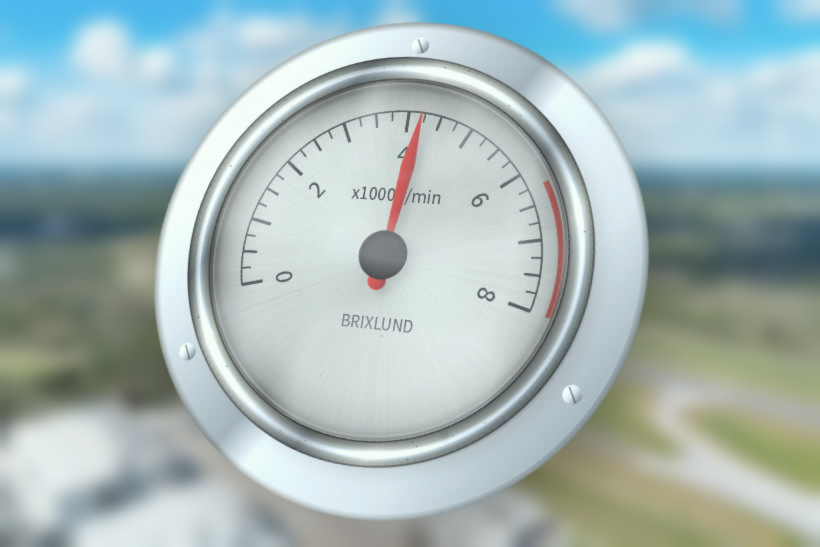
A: 4250 rpm
